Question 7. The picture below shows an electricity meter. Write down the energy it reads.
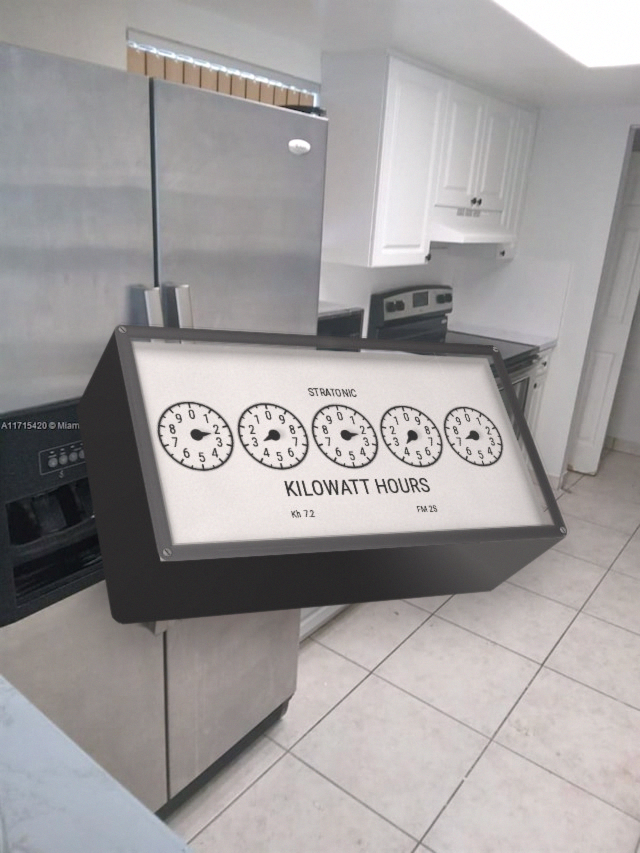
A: 23237 kWh
